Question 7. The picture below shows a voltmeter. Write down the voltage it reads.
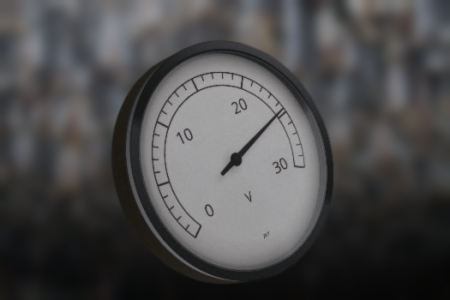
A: 24.5 V
